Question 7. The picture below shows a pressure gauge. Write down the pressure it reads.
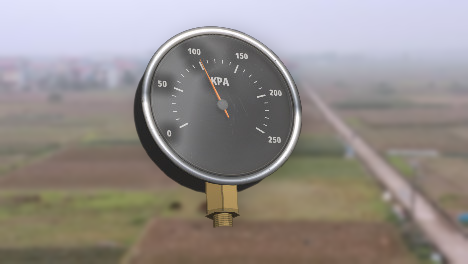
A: 100 kPa
